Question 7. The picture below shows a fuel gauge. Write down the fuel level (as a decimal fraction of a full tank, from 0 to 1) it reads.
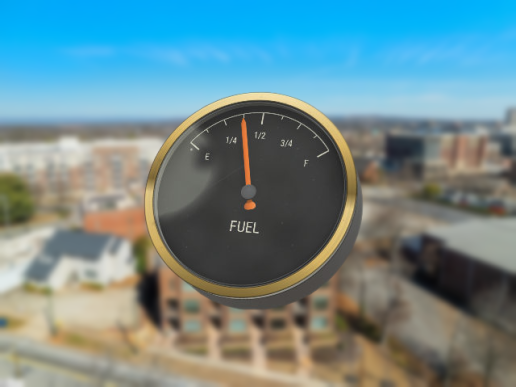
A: 0.375
